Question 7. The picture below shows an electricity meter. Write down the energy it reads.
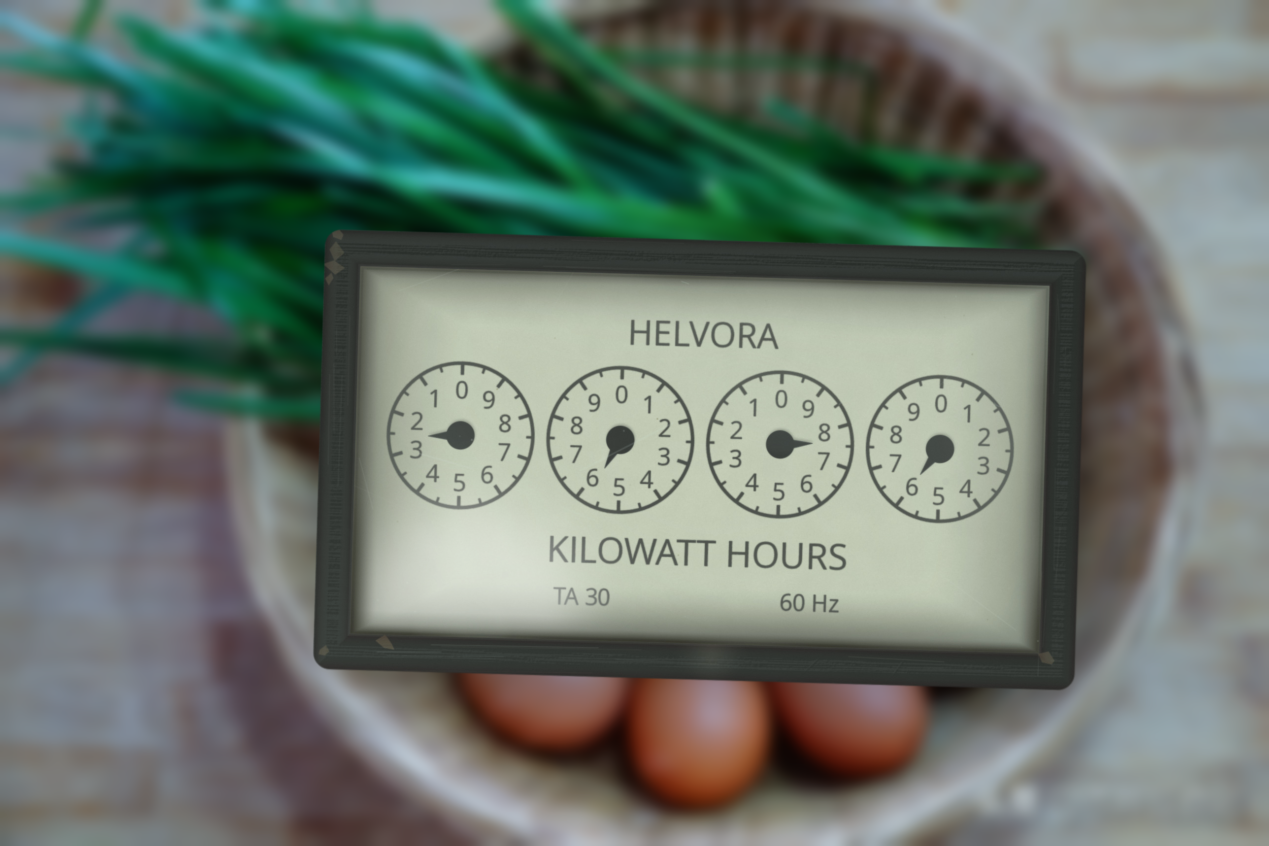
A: 2576 kWh
